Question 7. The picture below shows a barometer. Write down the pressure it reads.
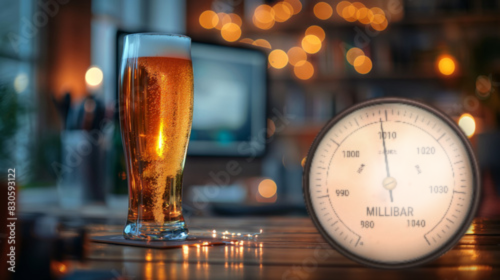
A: 1009 mbar
